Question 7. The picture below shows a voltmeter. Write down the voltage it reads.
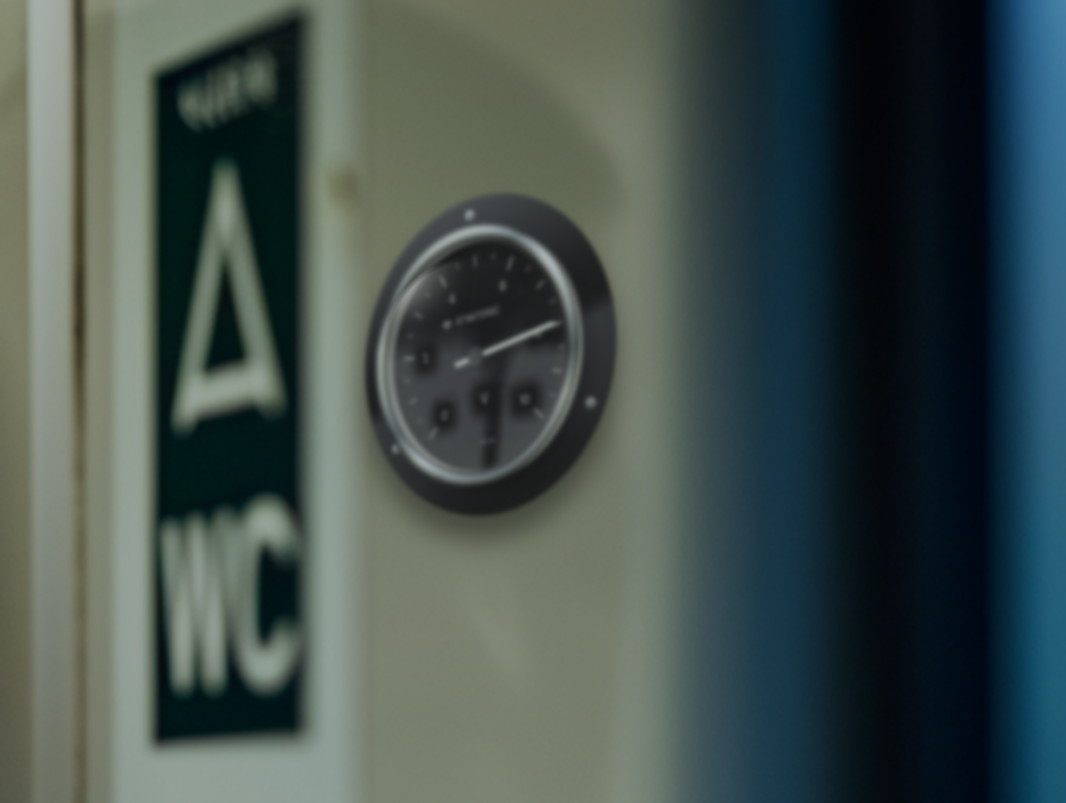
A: 8 V
